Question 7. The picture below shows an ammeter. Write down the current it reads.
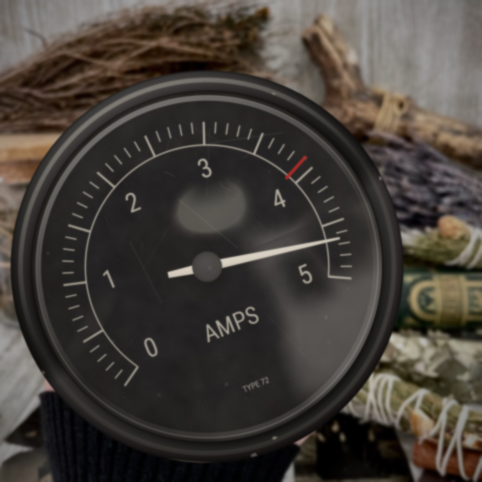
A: 4.65 A
